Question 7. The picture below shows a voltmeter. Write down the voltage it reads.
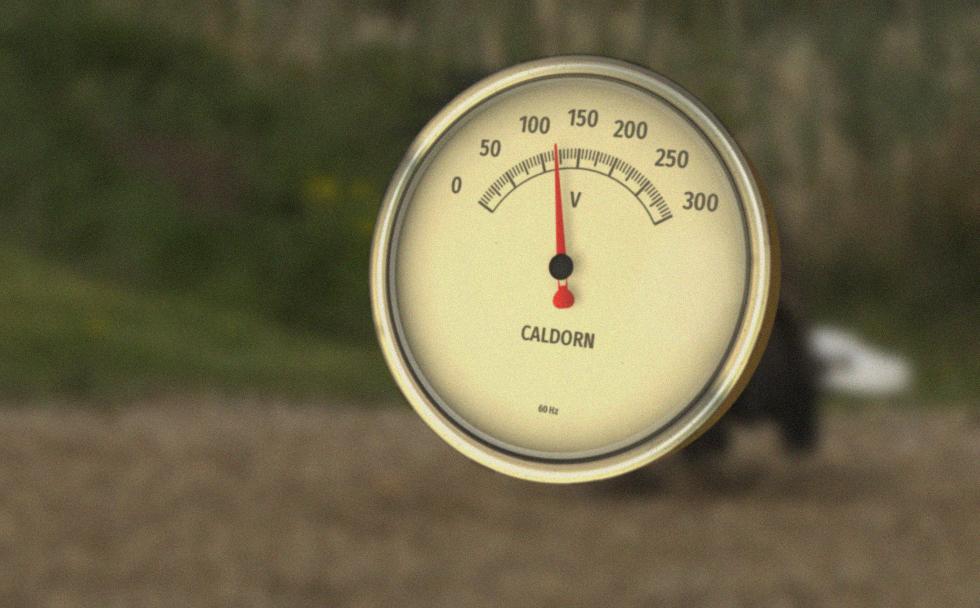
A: 125 V
